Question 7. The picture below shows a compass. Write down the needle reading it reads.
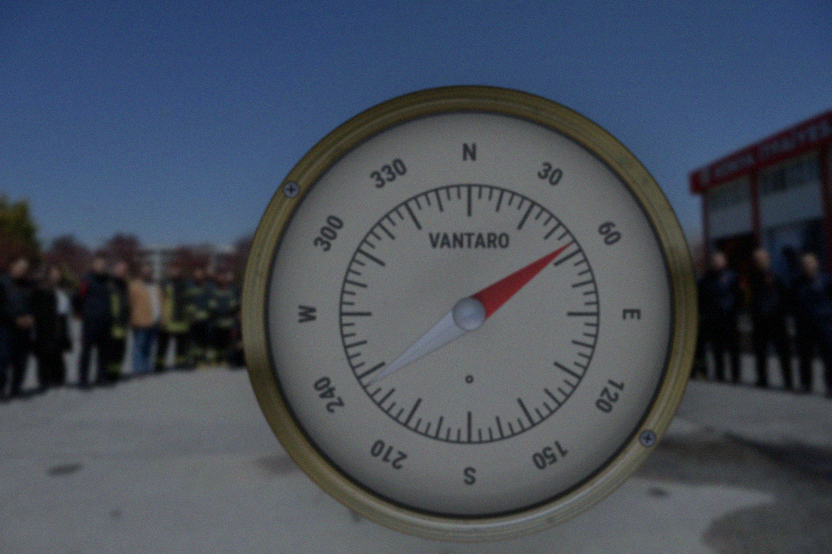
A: 55 °
